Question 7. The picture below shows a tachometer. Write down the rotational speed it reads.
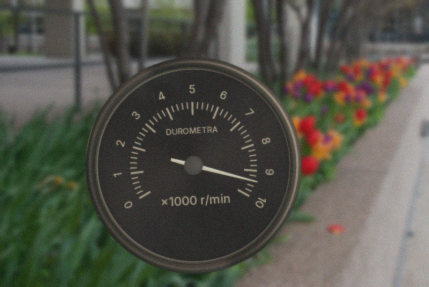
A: 9400 rpm
